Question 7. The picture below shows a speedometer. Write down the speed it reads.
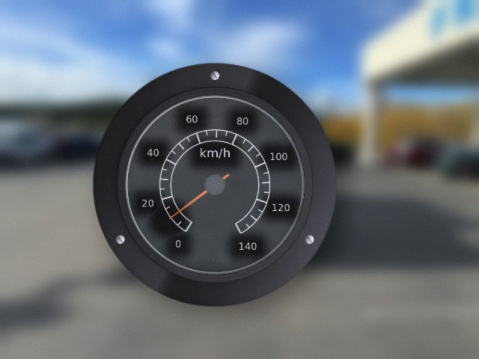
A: 10 km/h
